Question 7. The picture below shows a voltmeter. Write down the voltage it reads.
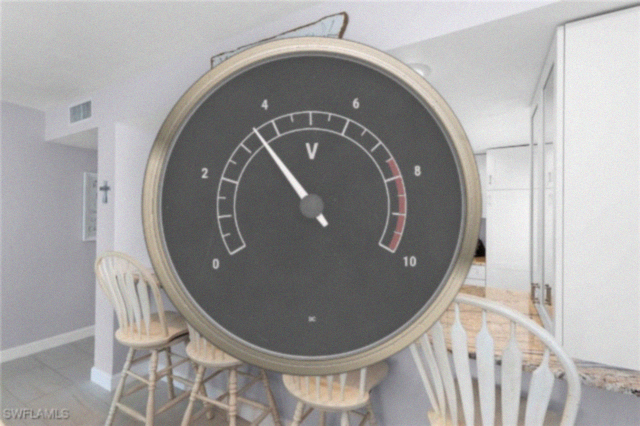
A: 3.5 V
